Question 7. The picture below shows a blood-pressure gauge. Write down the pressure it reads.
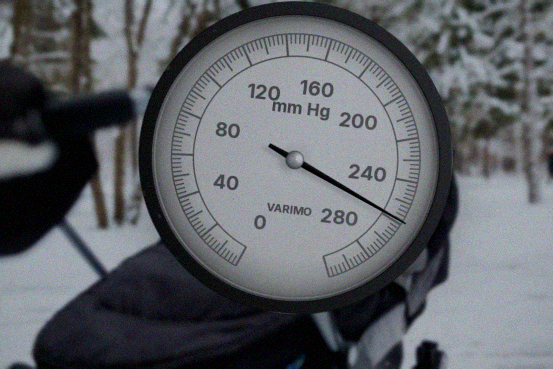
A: 258 mmHg
